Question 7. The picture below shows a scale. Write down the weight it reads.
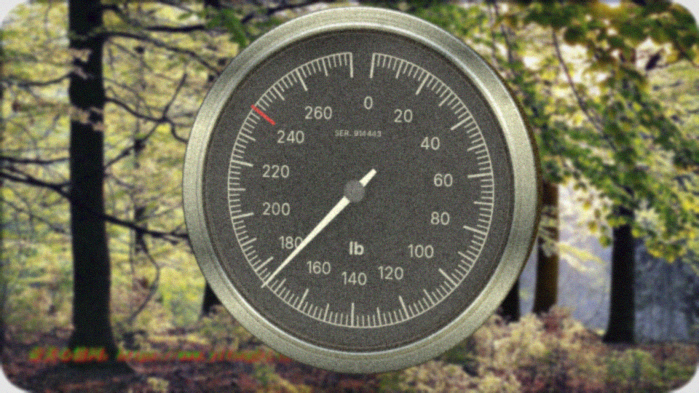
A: 174 lb
